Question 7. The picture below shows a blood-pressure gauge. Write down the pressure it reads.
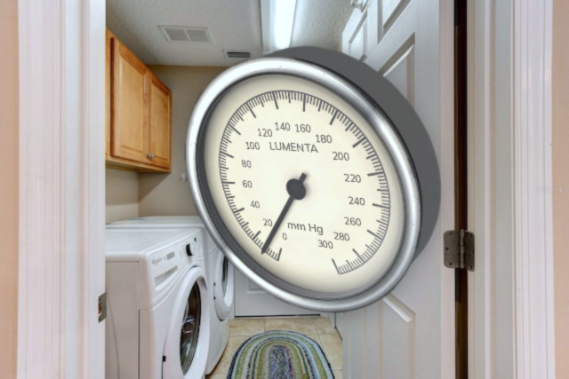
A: 10 mmHg
